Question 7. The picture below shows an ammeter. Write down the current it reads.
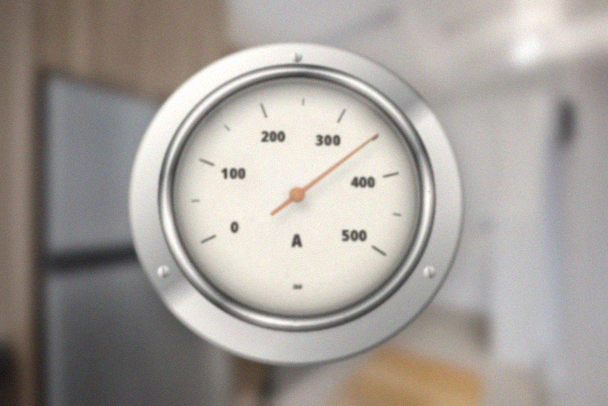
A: 350 A
